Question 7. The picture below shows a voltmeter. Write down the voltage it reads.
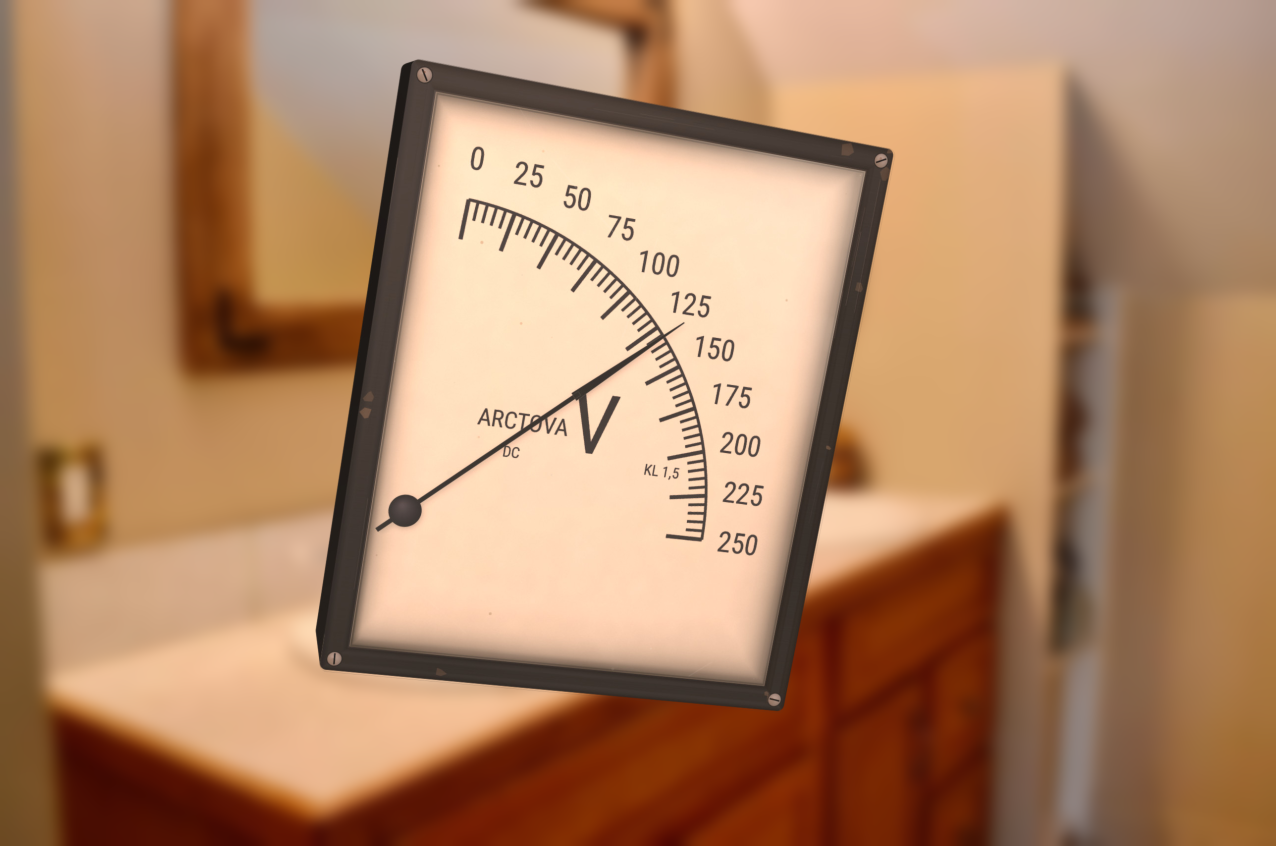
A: 130 V
